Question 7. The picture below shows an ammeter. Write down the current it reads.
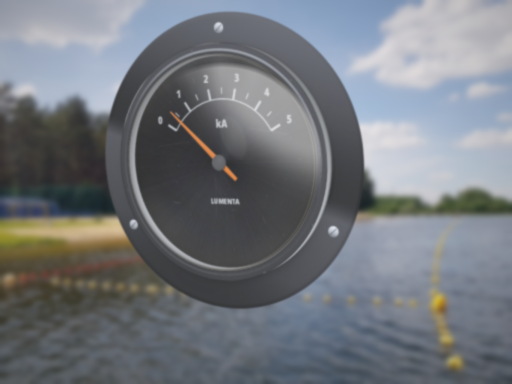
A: 0.5 kA
